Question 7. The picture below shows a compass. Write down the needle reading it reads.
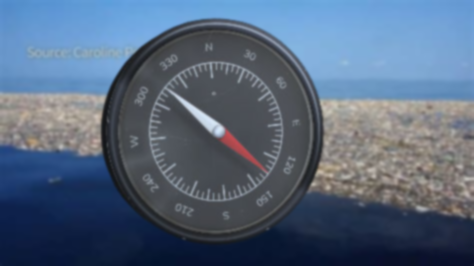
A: 135 °
